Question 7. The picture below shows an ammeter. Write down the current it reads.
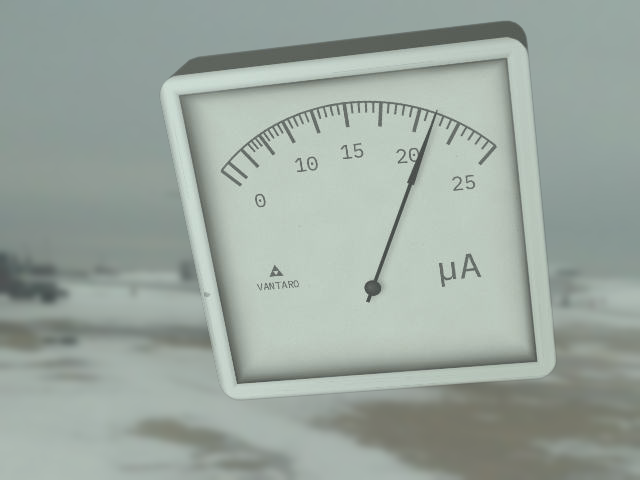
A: 21 µA
